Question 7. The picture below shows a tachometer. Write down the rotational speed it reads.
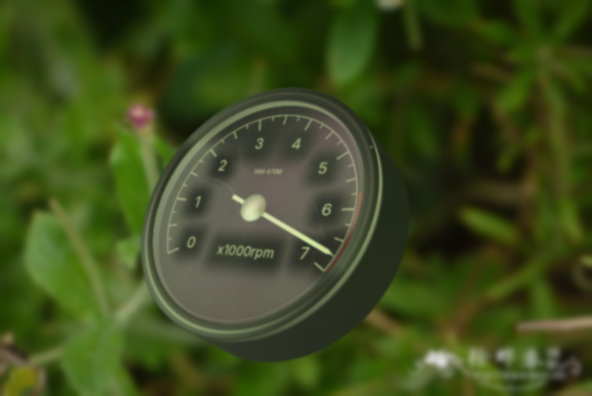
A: 6750 rpm
